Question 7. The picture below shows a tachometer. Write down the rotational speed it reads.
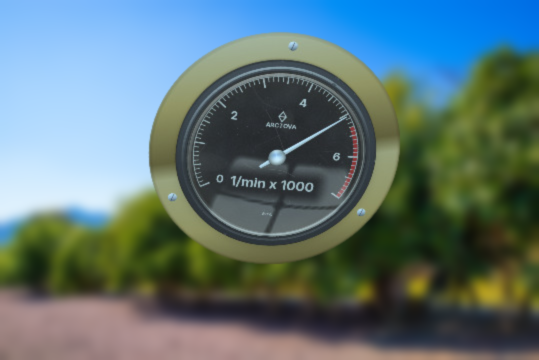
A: 5000 rpm
